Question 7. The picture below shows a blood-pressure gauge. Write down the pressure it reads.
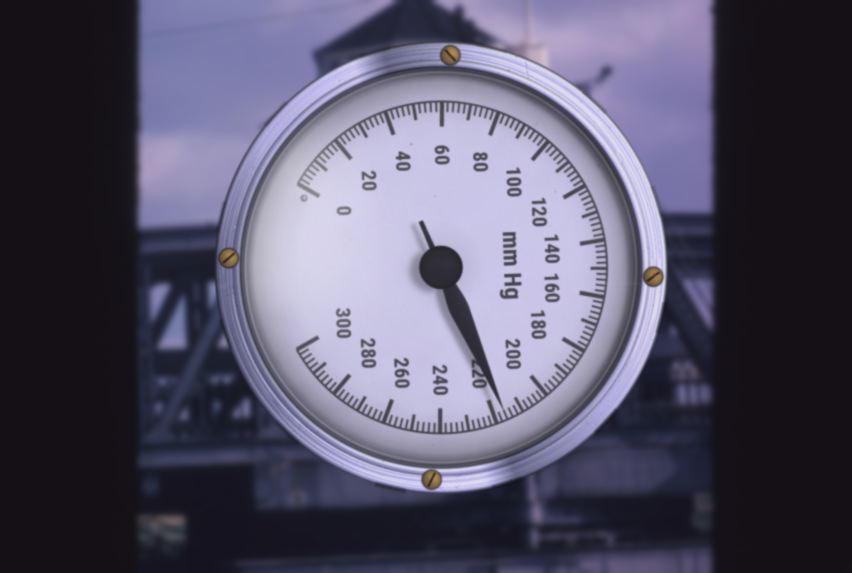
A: 216 mmHg
